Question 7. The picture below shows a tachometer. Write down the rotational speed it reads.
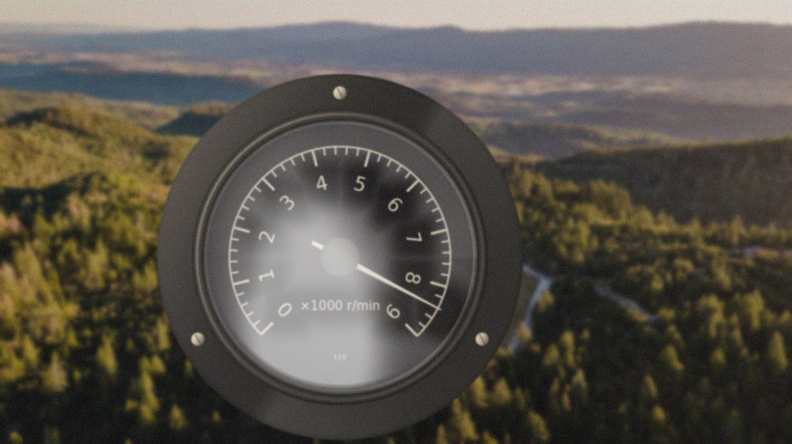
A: 8400 rpm
